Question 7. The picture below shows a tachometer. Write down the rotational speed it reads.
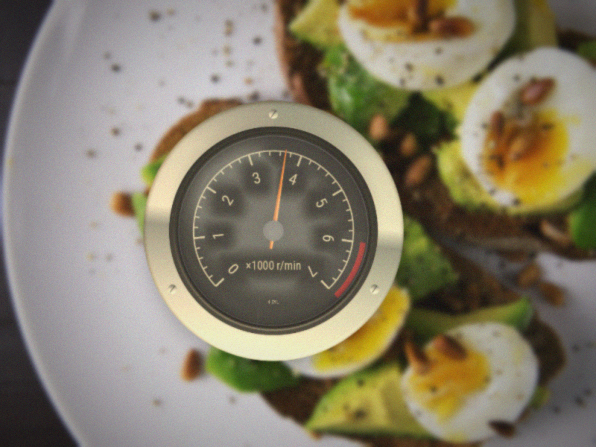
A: 3700 rpm
